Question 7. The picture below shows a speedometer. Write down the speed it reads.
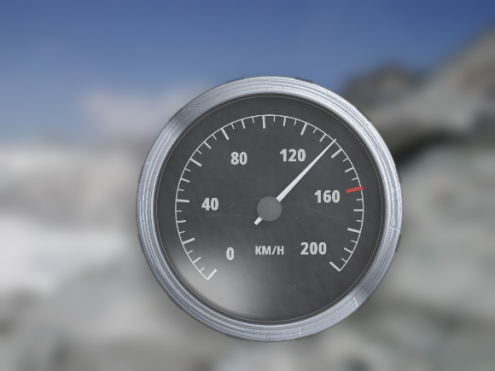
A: 135 km/h
